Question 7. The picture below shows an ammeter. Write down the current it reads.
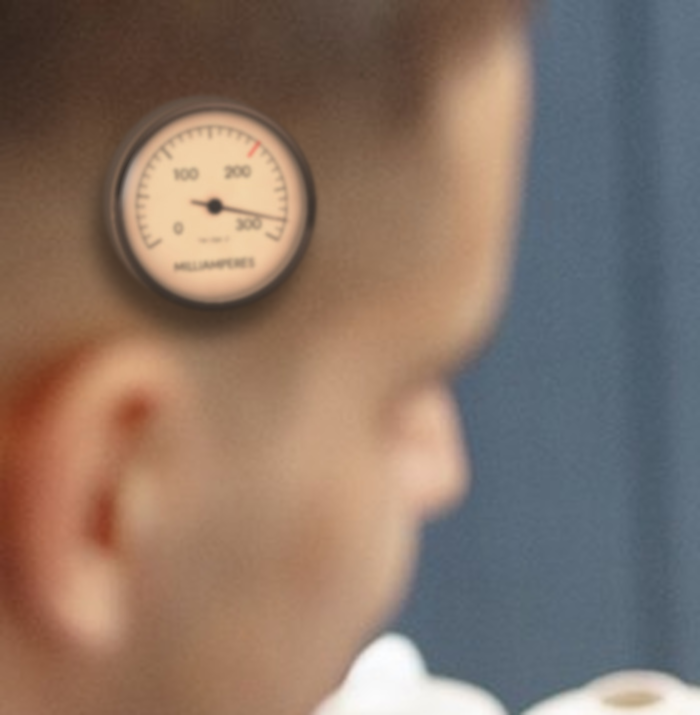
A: 280 mA
